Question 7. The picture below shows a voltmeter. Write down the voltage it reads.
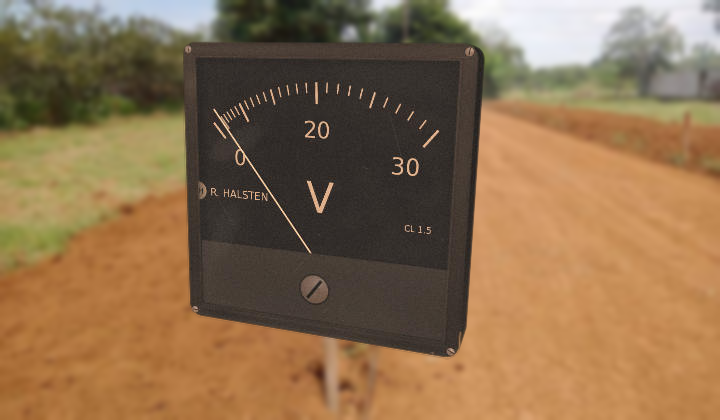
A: 5 V
